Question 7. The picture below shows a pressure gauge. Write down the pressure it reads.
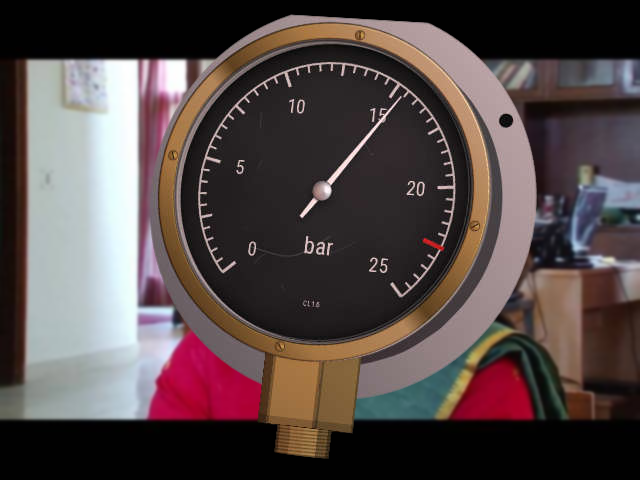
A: 15.5 bar
